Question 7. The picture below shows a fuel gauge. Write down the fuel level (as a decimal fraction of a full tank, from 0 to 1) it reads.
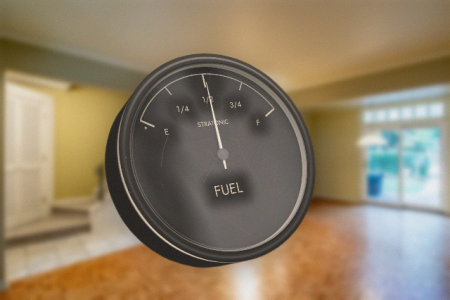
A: 0.5
